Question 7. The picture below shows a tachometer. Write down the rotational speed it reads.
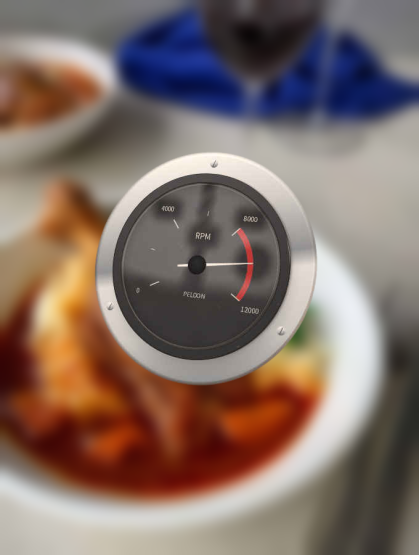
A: 10000 rpm
